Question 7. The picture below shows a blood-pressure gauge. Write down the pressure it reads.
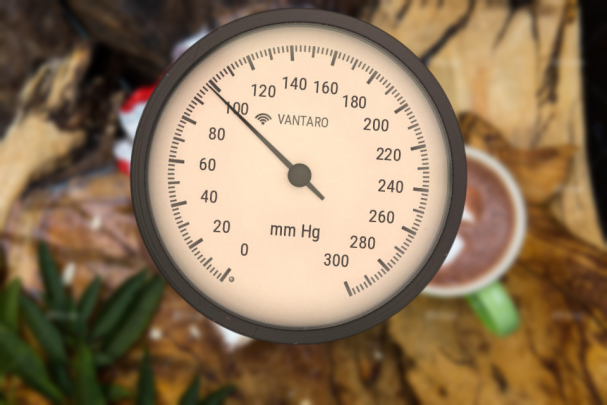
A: 98 mmHg
